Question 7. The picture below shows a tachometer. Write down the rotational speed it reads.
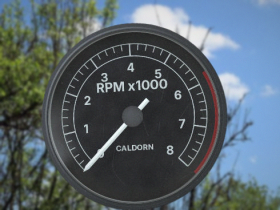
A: 0 rpm
